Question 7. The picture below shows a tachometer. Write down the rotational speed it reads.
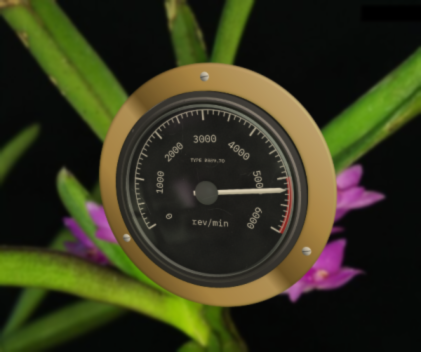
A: 5200 rpm
